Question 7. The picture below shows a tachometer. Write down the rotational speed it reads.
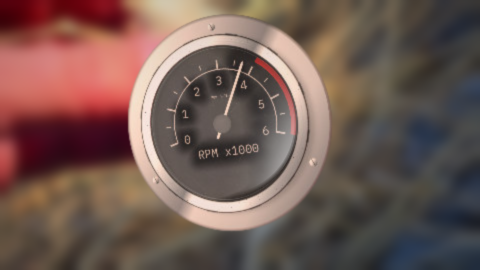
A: 3750 rpm
